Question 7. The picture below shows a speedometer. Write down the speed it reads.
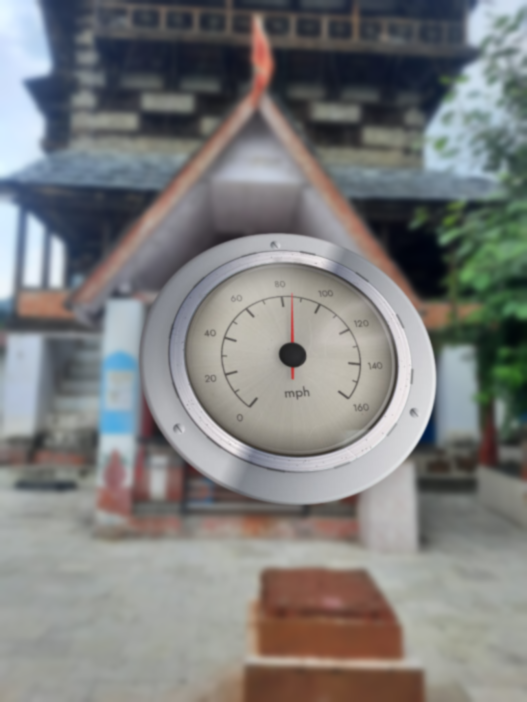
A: 85 mph
